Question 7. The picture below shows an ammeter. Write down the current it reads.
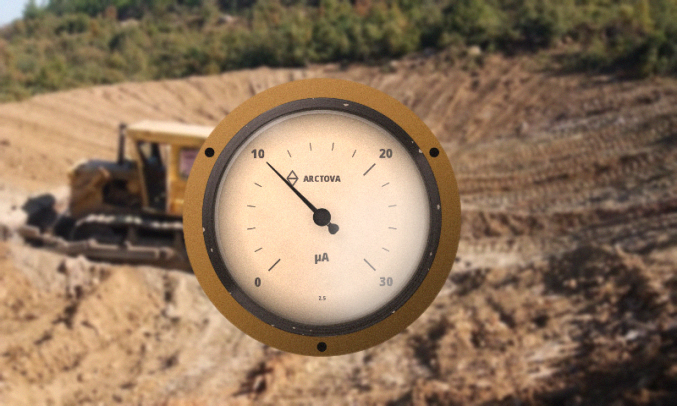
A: 10 µA
